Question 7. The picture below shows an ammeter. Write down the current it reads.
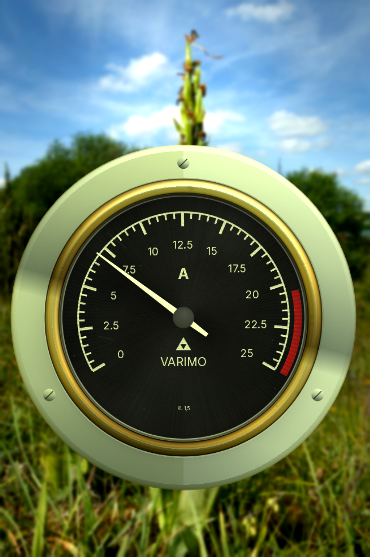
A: 7 A
